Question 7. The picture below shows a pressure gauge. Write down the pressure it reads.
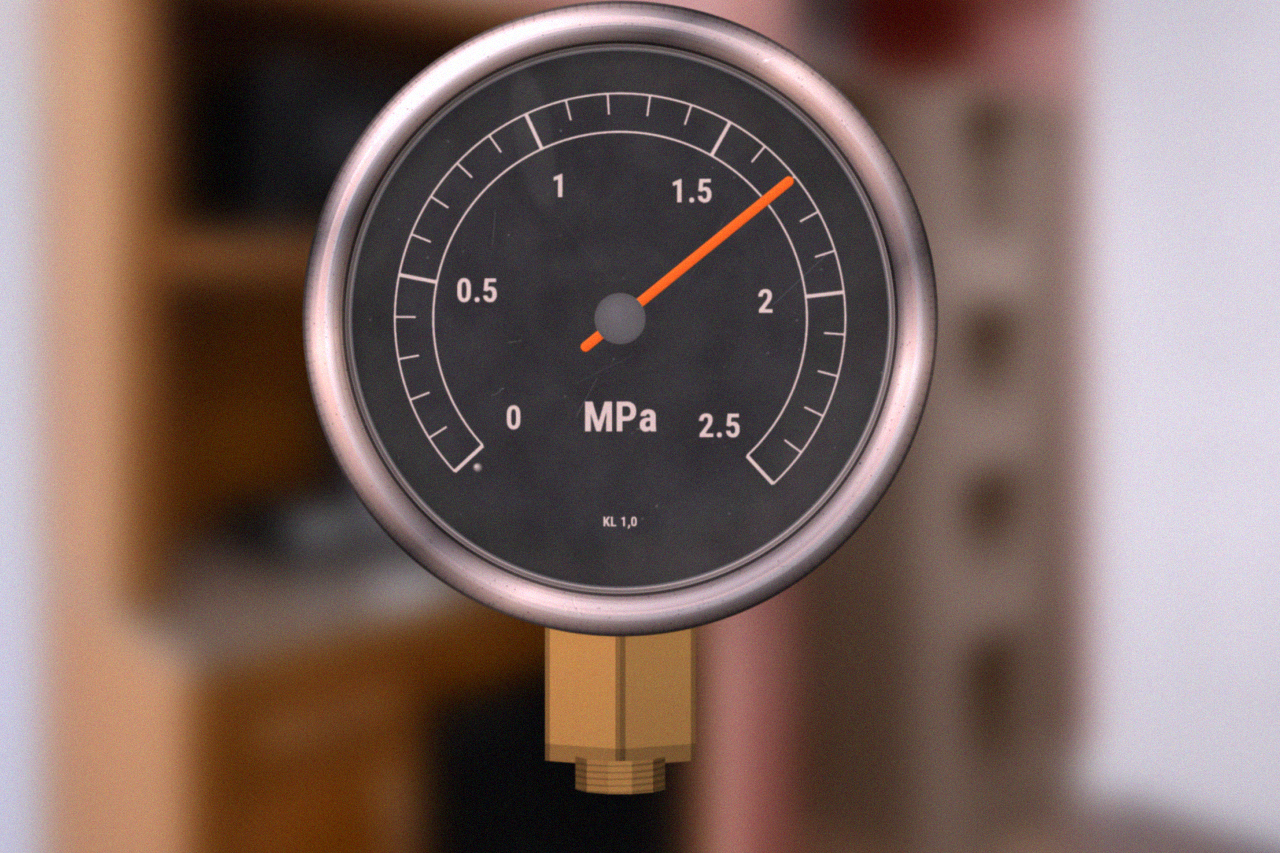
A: 1.7 MPa
